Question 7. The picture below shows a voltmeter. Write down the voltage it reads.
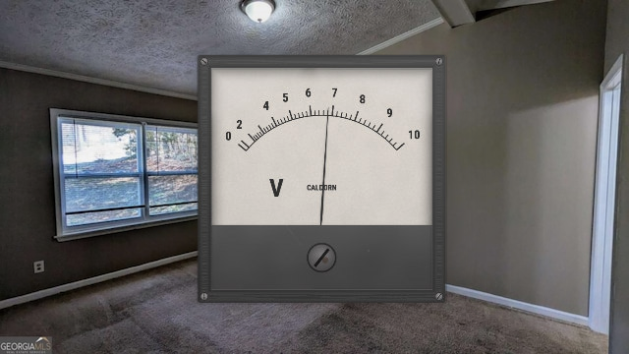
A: 6.8 V
